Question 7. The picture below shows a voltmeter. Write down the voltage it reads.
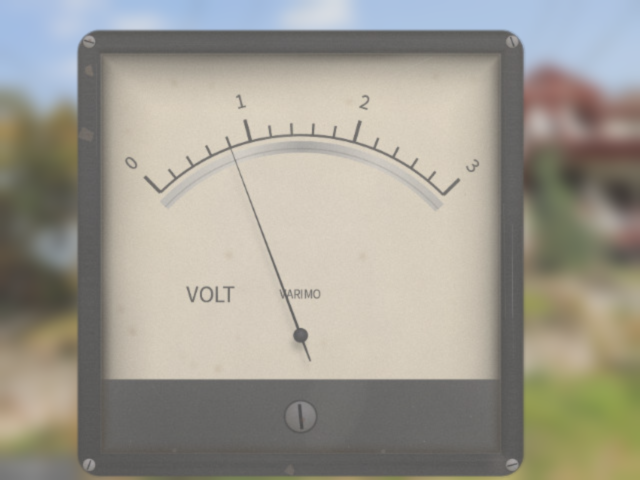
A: 0.8 V
